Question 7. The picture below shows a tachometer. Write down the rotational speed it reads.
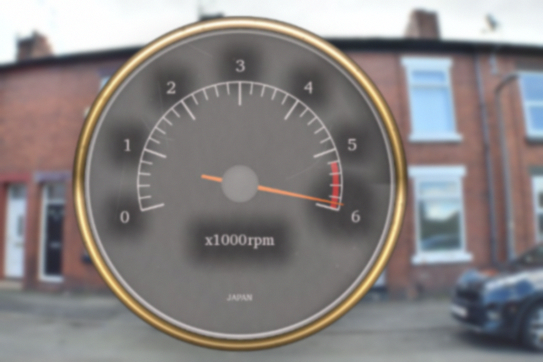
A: 5900 rpm
